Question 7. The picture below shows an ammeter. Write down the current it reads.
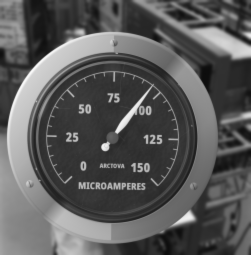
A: 95 µA
